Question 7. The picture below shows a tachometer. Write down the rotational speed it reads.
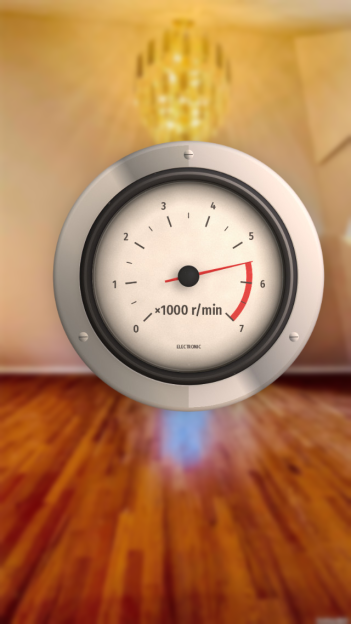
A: 5500 rpm
